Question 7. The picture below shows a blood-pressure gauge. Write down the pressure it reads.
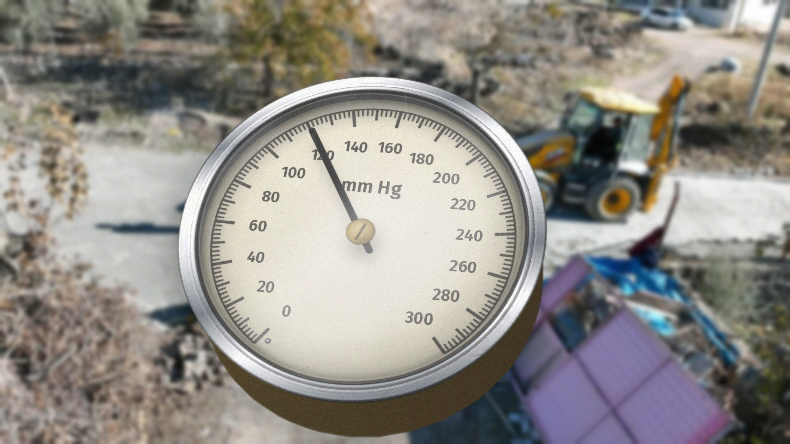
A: 120 mmHg
